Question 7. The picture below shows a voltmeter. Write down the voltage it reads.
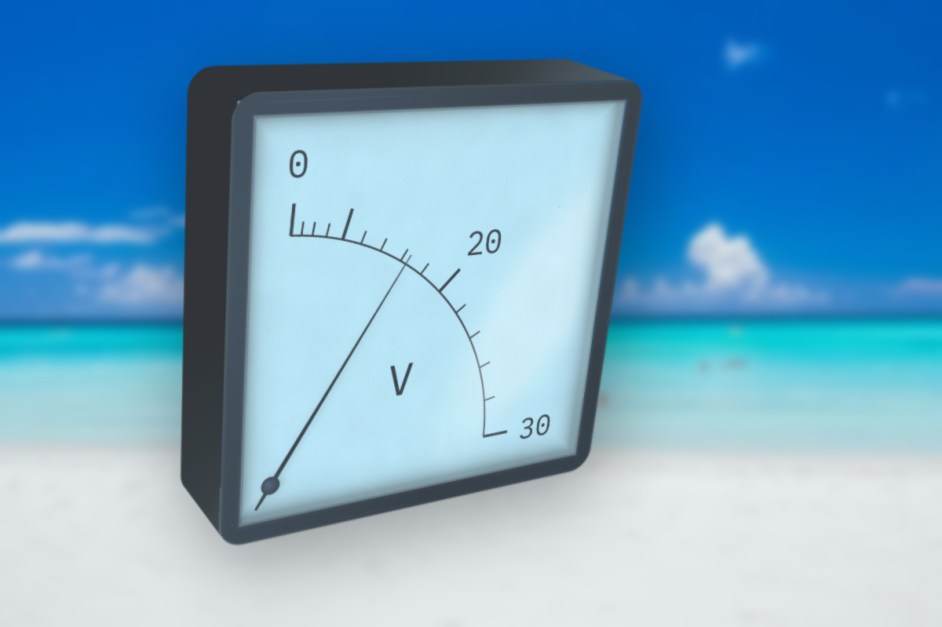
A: 16 V
